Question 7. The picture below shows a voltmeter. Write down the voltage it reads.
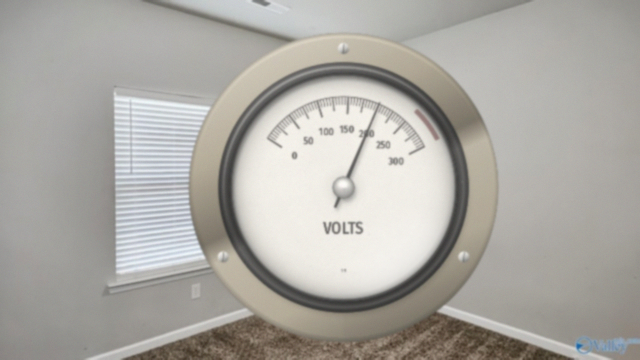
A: 200 V
